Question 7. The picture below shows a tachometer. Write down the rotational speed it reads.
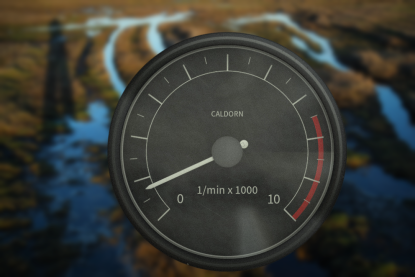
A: 750 rpm
